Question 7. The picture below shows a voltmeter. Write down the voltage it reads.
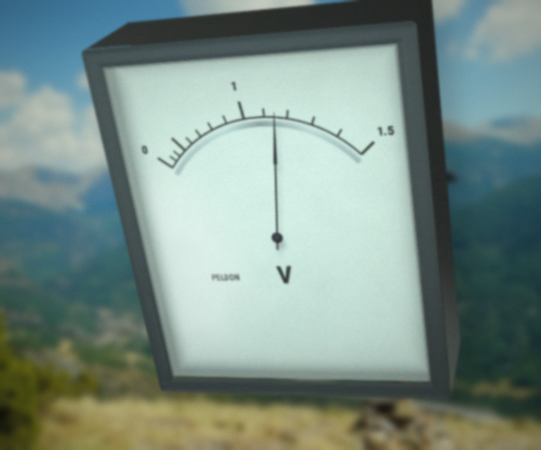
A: 1.15 V
